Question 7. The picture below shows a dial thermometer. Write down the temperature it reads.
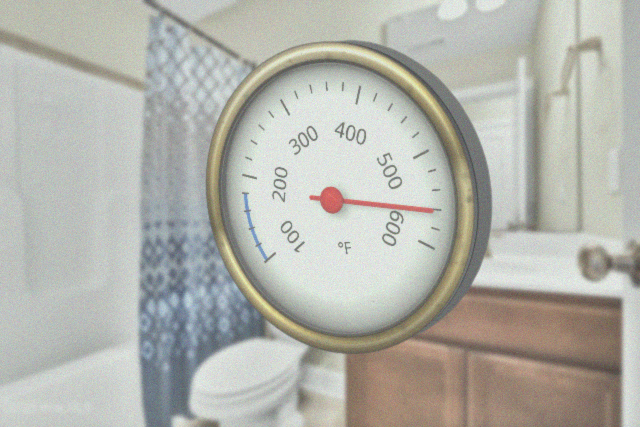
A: 560 °F
